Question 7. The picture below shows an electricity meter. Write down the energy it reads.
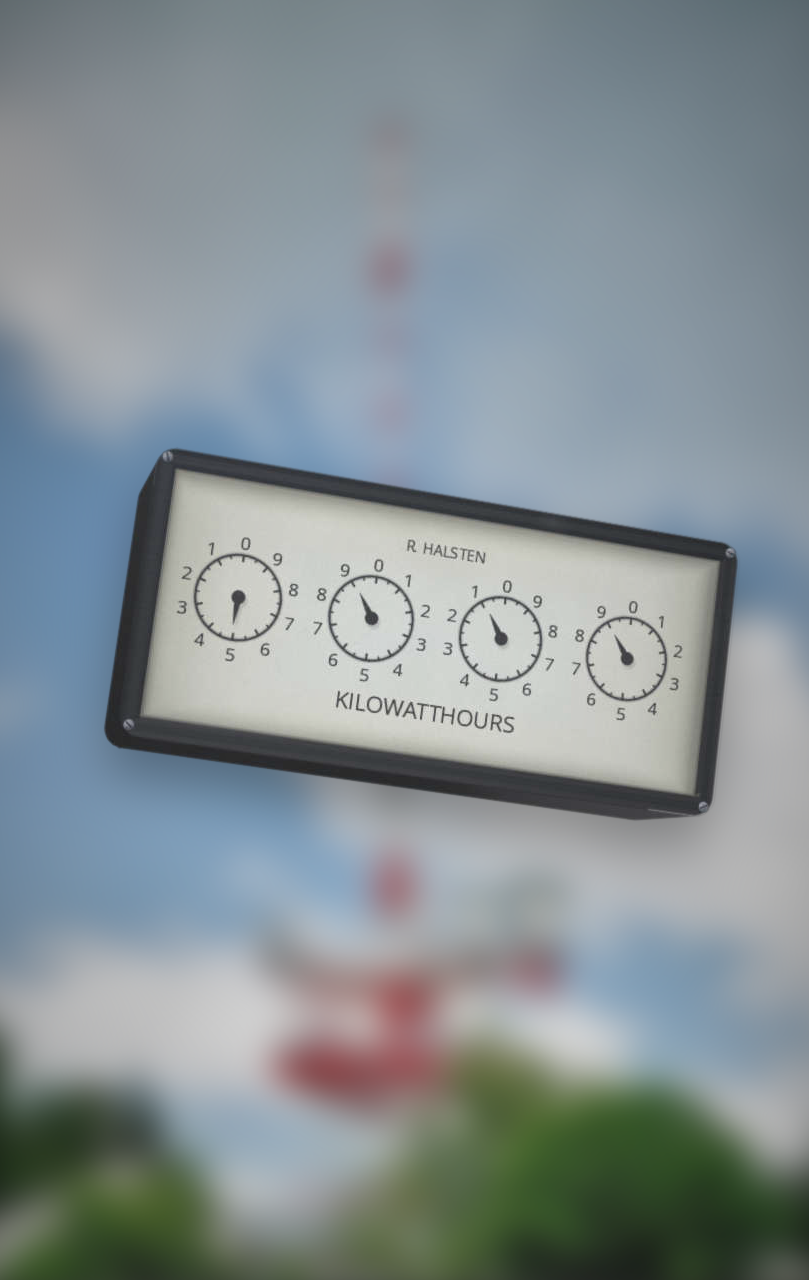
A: 4909 kWh
